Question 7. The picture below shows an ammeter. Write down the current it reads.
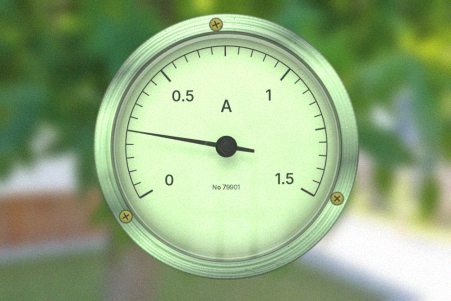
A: 0.25 A
